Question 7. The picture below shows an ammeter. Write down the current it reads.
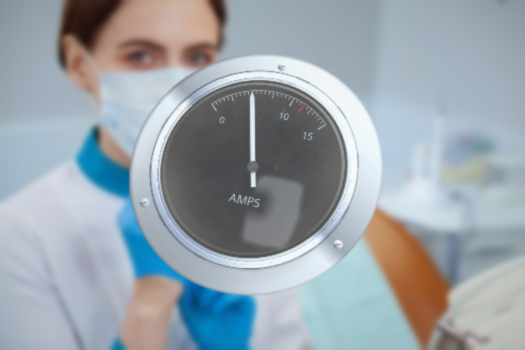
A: 5 A
